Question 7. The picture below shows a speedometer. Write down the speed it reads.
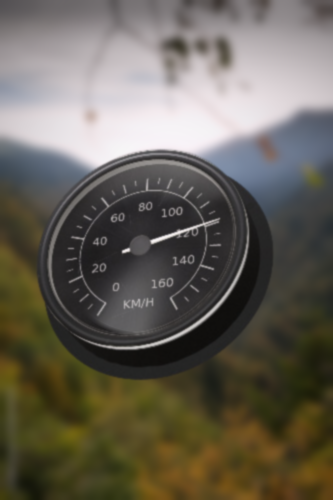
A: 120 km/h
